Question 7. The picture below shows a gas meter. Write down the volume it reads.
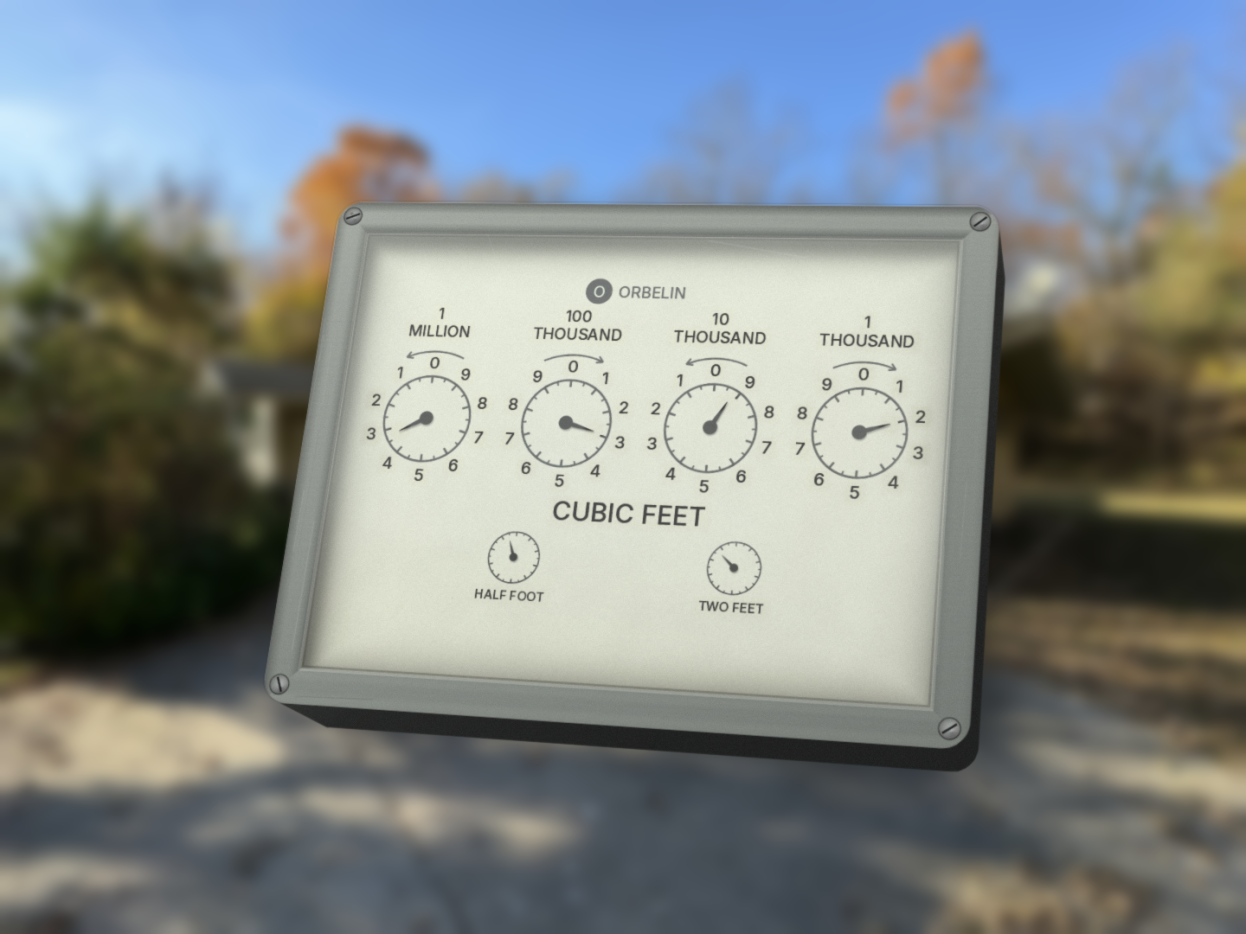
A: 329200 ft³
